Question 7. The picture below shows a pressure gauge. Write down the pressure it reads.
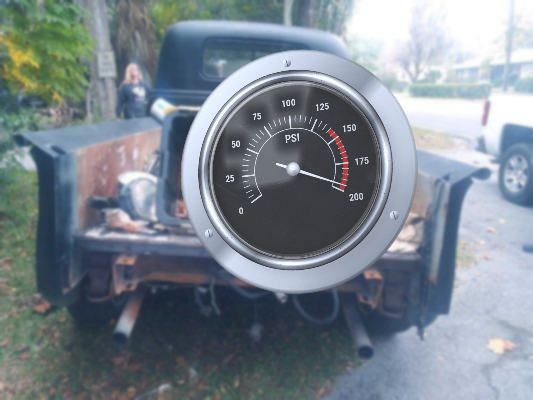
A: 195 psi
